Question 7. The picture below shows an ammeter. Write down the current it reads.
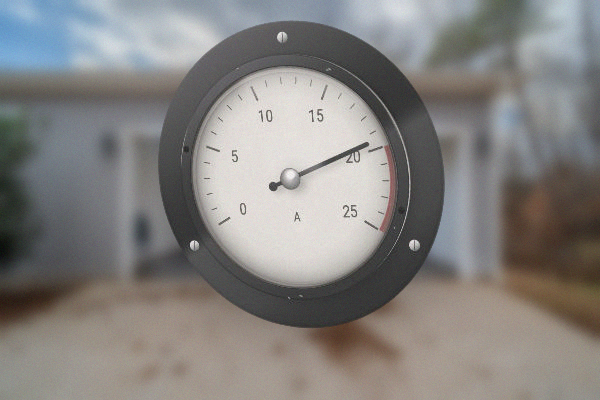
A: 19.5 A
